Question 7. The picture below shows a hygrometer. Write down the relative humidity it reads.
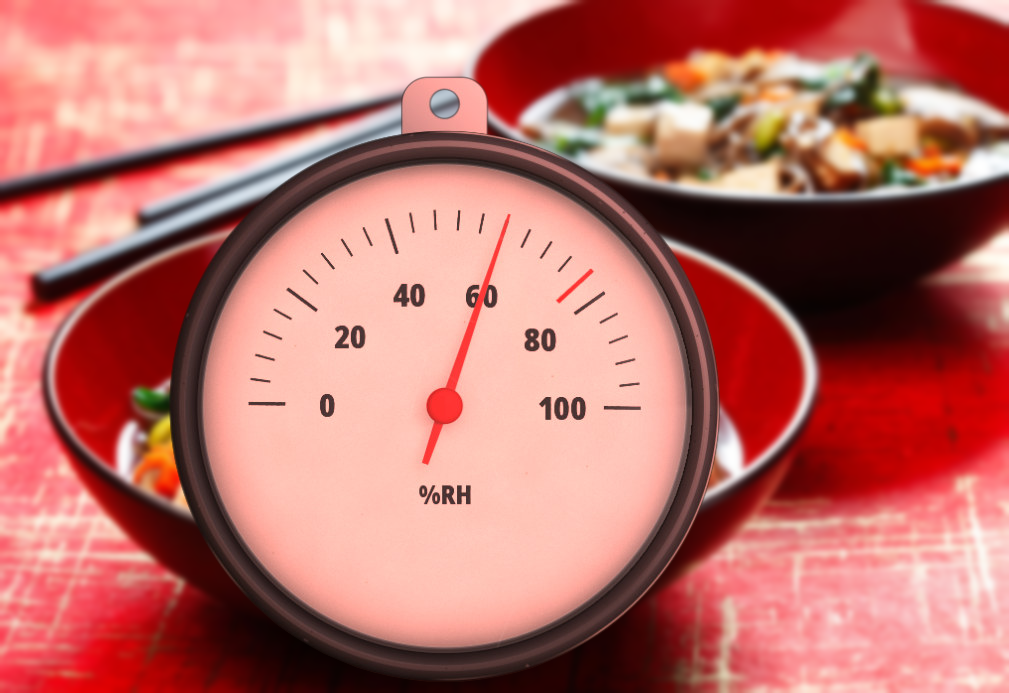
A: 60 %
